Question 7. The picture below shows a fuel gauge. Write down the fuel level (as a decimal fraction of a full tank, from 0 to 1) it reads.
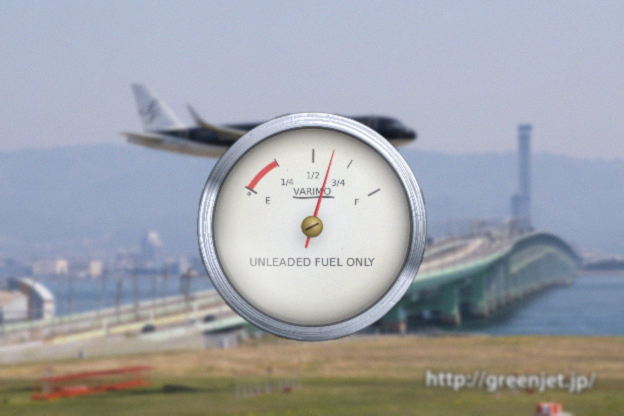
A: 0.625
